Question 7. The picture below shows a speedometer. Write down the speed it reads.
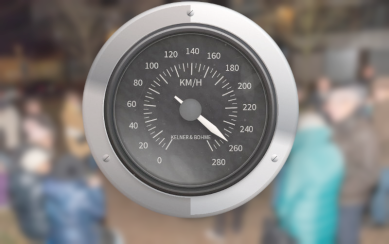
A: 260 km/h
